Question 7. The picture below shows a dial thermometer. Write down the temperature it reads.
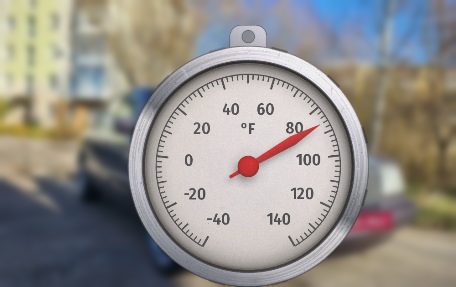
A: 86 °F
